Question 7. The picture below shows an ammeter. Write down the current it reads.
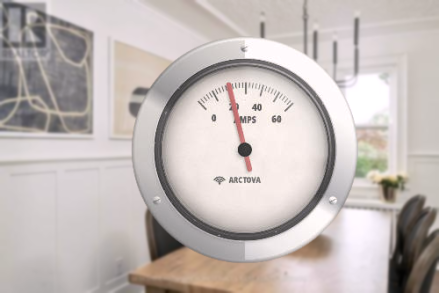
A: 20 A
